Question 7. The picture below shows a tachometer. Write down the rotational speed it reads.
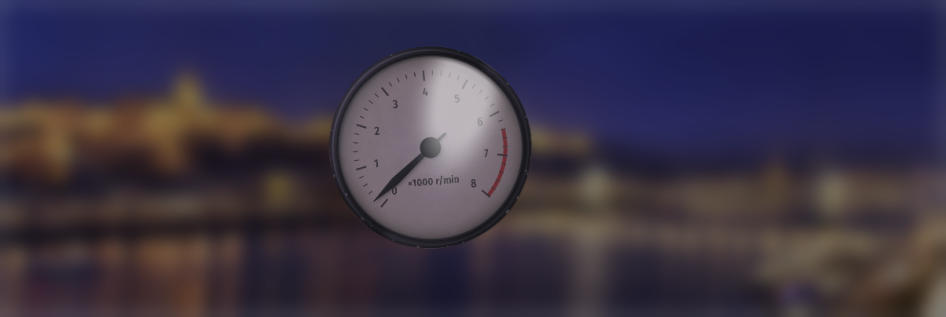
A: 200 rpm
